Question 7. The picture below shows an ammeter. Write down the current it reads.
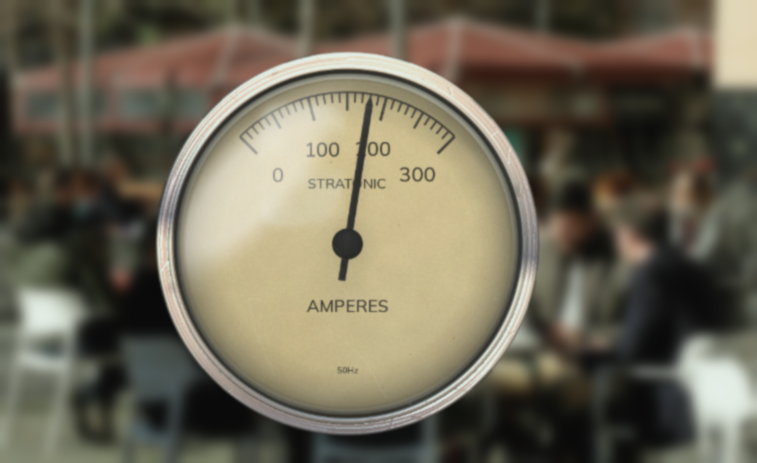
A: 180 A
